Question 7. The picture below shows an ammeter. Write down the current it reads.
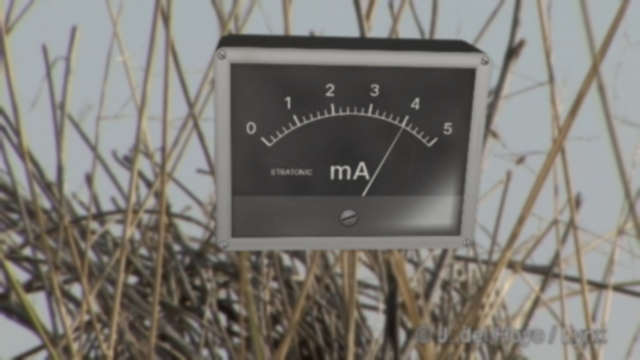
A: 4 mA
